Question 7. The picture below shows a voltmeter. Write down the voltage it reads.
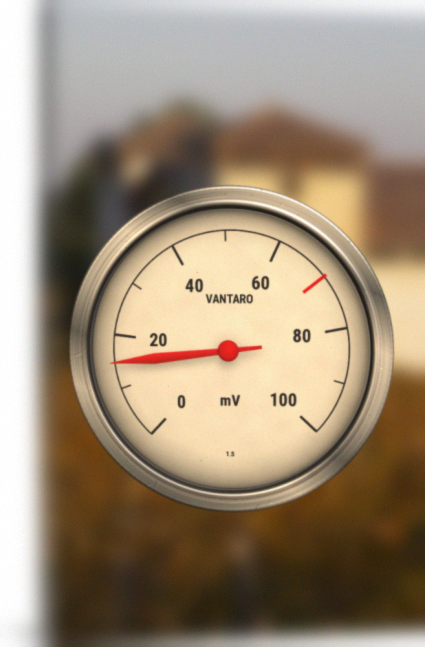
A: 15 mV
